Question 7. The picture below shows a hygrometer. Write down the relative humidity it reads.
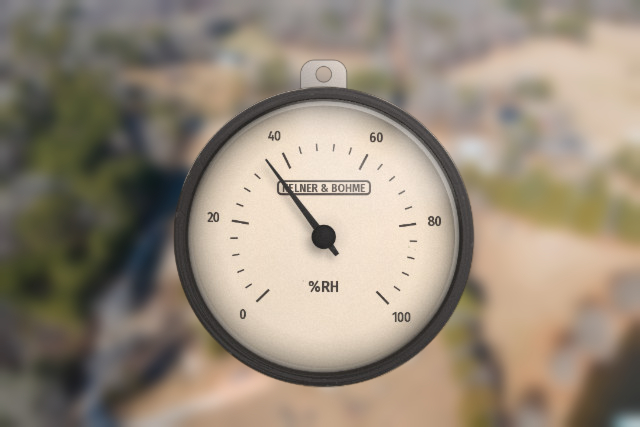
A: 36 %
